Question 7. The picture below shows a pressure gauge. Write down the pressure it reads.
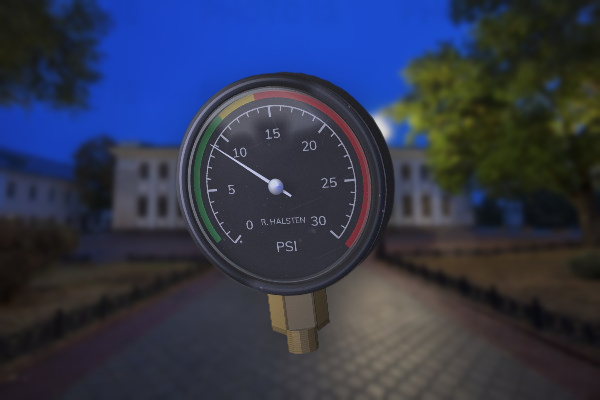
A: 9 psi
